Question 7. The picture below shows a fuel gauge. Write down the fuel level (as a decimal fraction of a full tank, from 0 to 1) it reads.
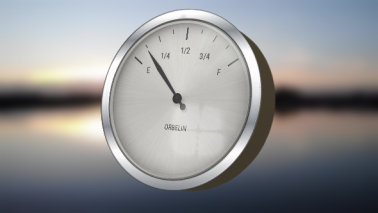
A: 0.125
